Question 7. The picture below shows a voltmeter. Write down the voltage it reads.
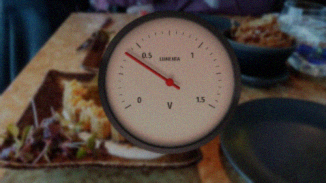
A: 0.4 V
